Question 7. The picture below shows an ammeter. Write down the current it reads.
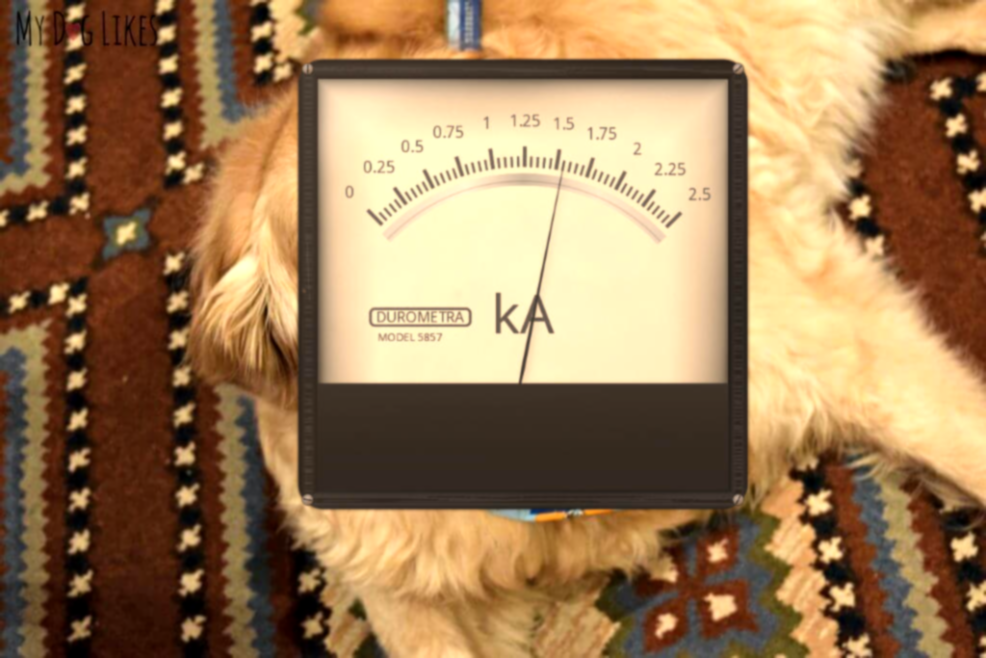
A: 1.55 kA
